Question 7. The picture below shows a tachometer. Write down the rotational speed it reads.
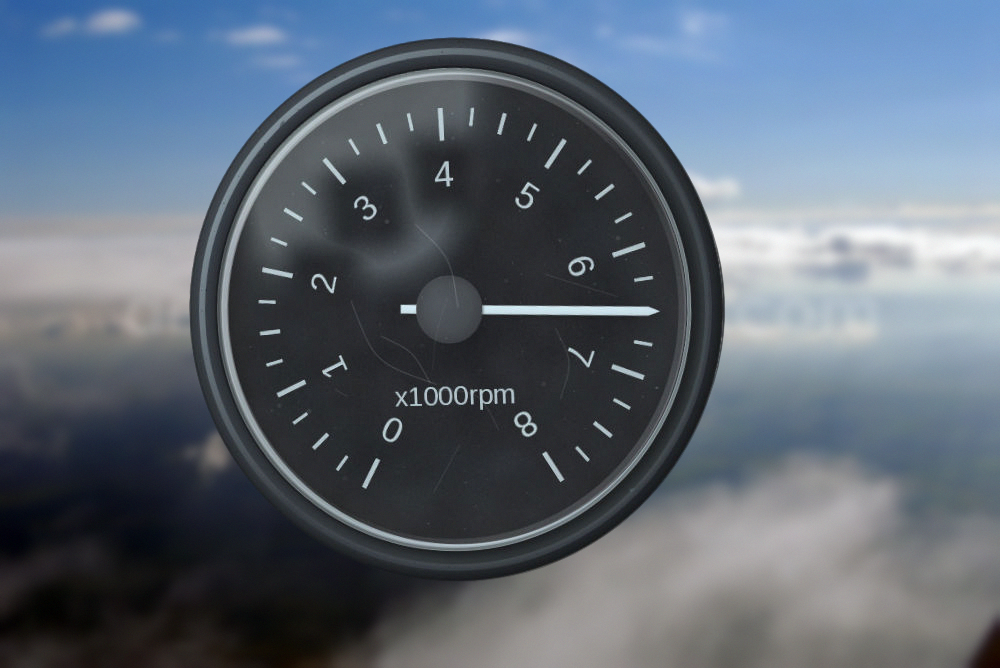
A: 6500 rpm
